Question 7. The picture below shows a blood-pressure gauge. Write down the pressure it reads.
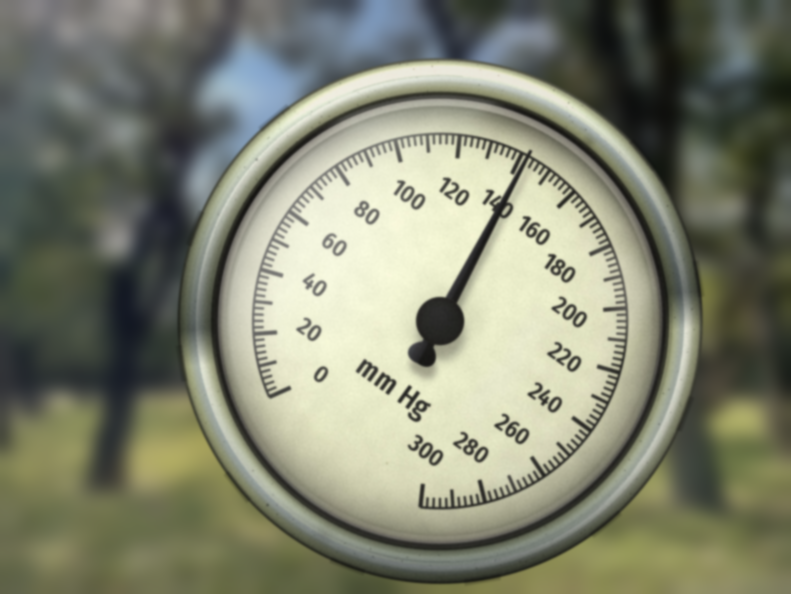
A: 142 mmHg
